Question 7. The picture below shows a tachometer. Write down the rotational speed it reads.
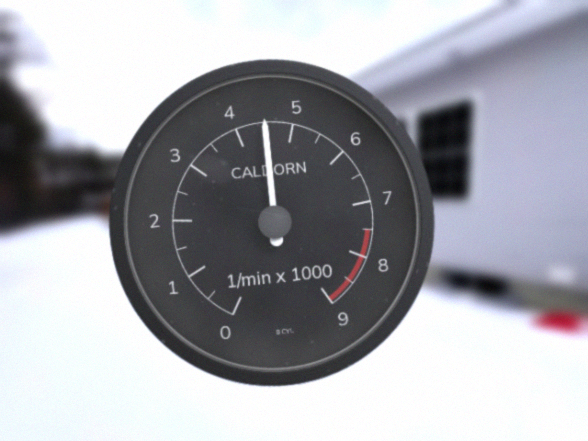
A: 4500 rpm
